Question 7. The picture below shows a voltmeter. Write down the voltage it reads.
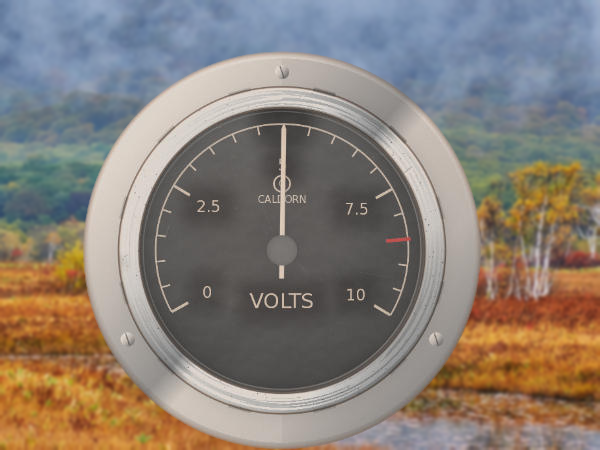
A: 5 V
